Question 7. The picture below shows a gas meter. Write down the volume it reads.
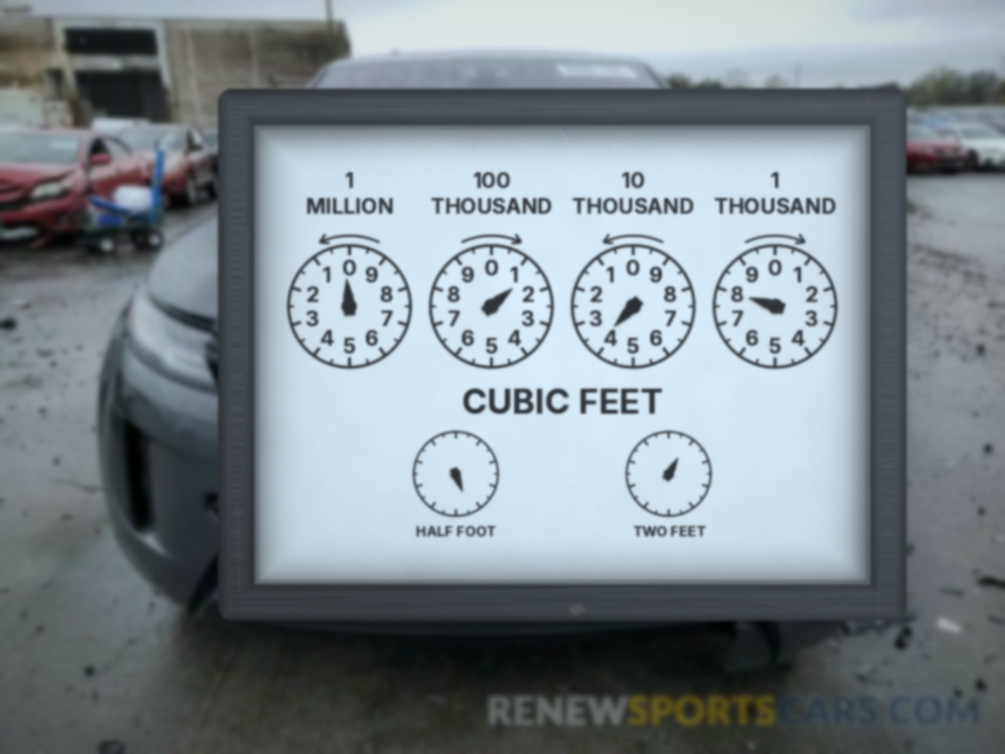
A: 13800 ft³
